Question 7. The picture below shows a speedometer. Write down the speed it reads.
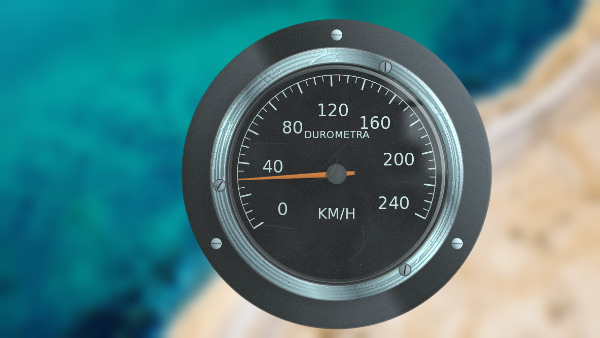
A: 30 km/h
